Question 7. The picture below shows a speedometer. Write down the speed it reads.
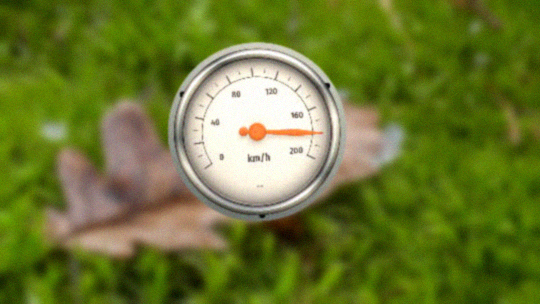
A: 180 km/h
